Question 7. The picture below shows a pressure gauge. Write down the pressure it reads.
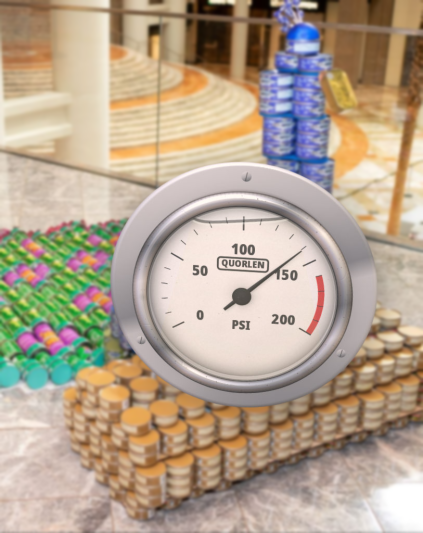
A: 140 psi
